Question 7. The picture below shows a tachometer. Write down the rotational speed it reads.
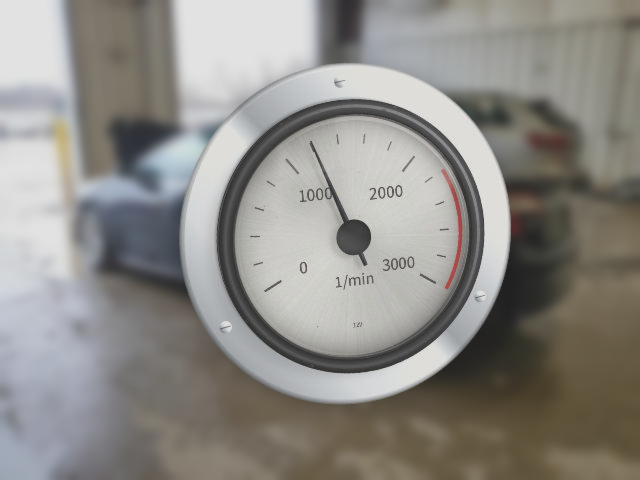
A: 1200 rpm
